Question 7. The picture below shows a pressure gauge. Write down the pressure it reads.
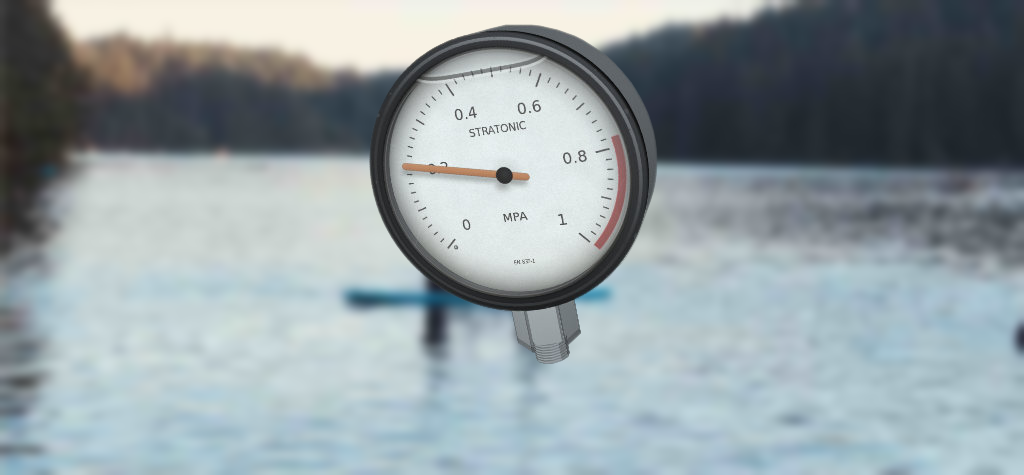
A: 0.2 MPa
